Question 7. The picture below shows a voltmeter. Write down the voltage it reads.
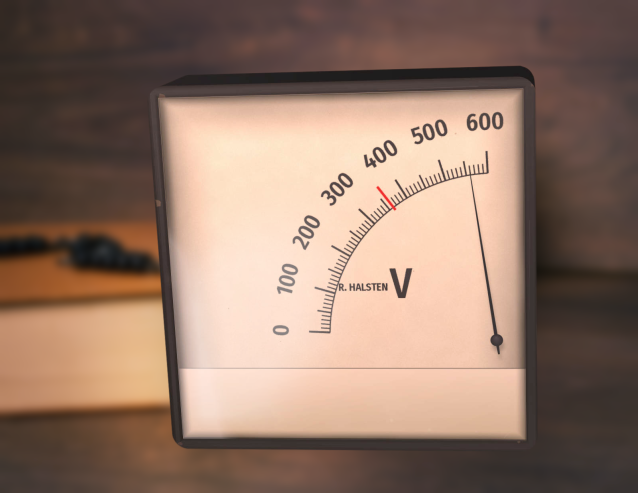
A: 560 V
